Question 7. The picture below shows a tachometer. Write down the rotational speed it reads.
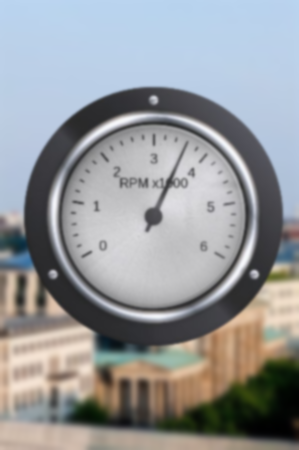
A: 3600 rpm
